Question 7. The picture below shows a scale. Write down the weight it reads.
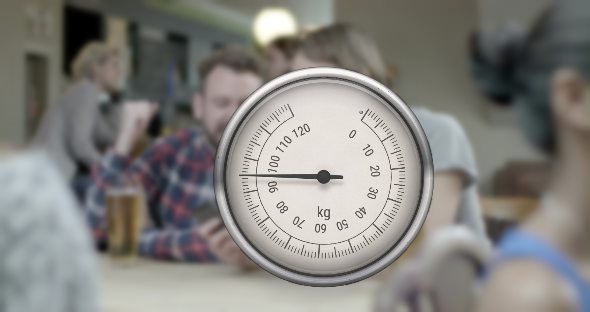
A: 95 kg
